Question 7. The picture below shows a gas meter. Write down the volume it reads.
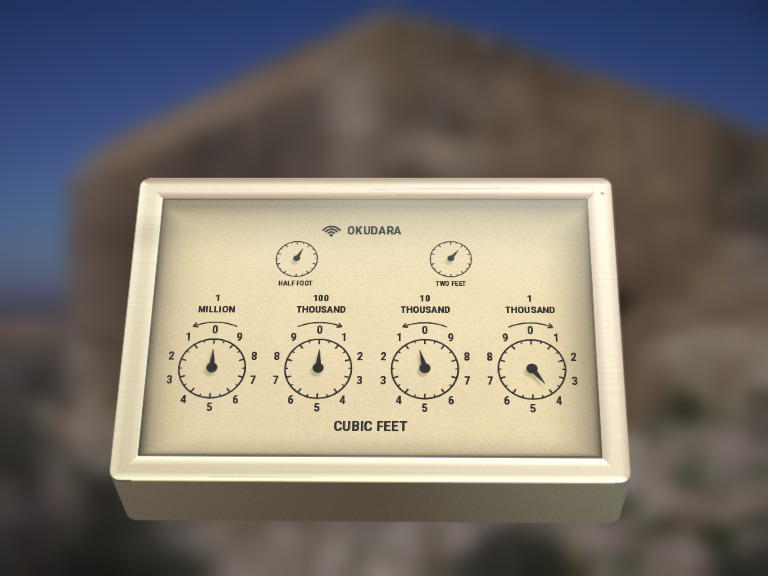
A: 400 ft³
